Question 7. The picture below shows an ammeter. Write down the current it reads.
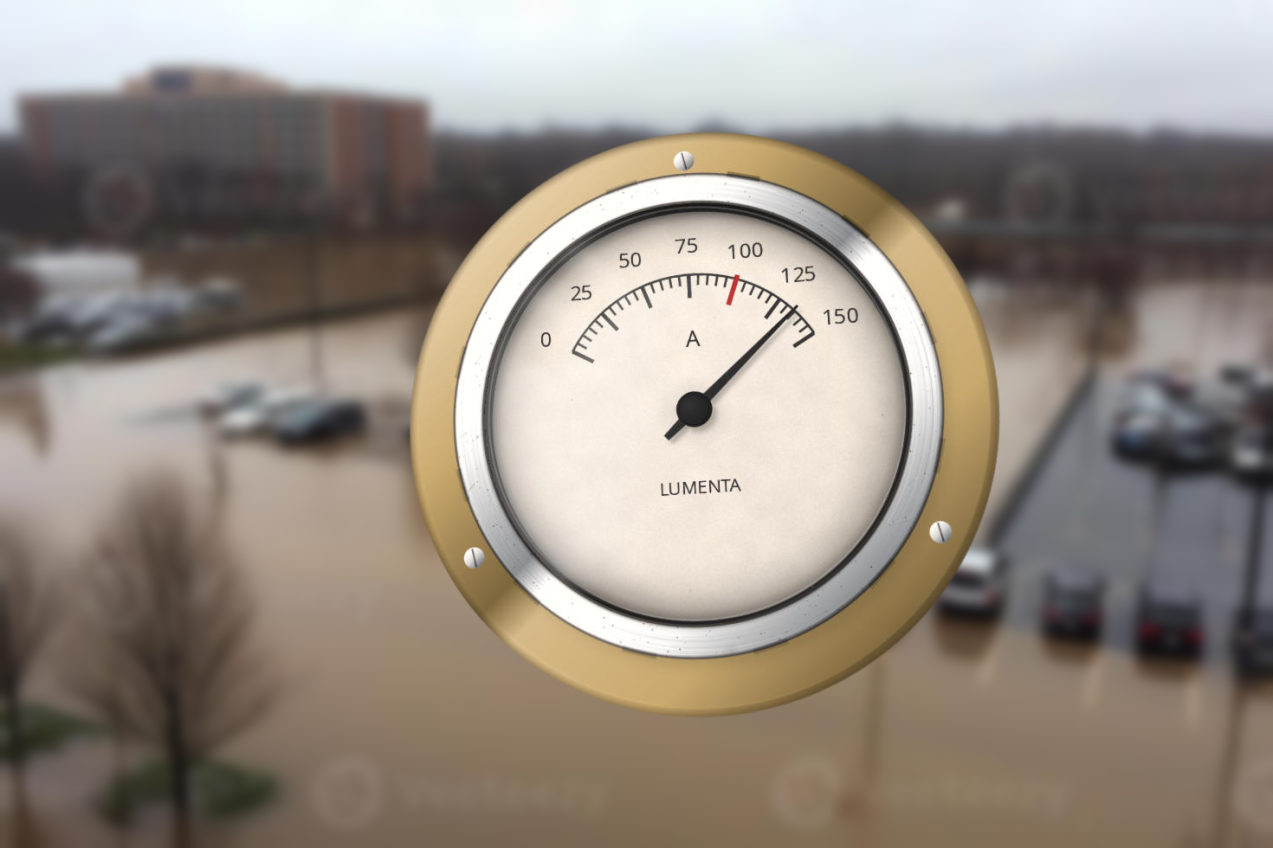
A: 135 A
